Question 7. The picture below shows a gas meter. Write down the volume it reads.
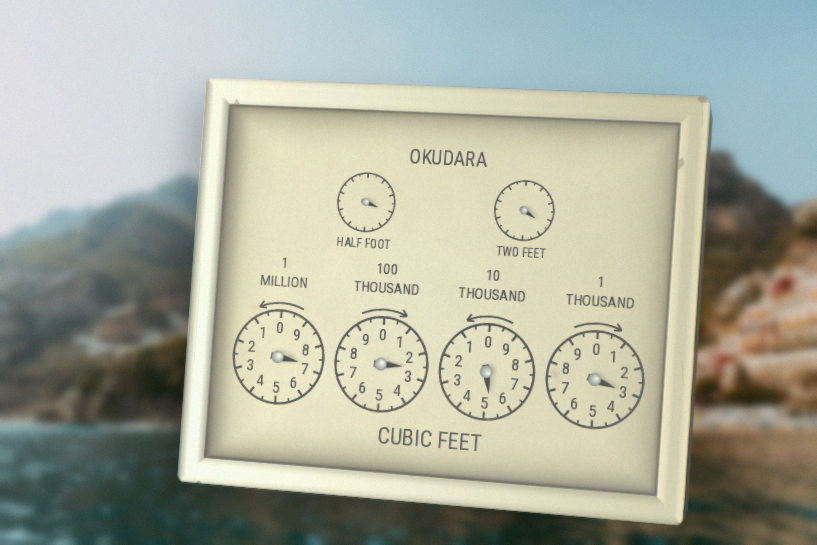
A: 725300 ft³
